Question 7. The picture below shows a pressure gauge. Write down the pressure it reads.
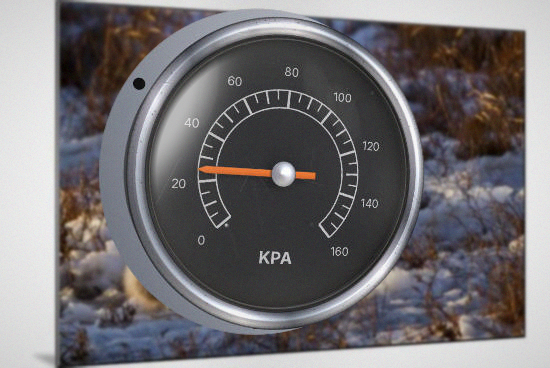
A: 25 kPa
